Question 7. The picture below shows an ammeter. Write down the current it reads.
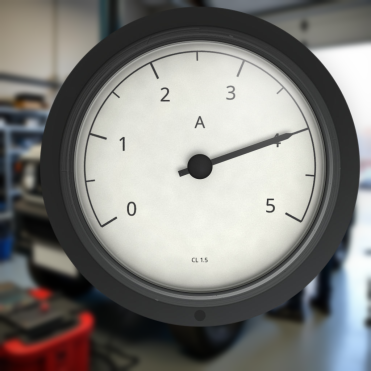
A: 4 A
